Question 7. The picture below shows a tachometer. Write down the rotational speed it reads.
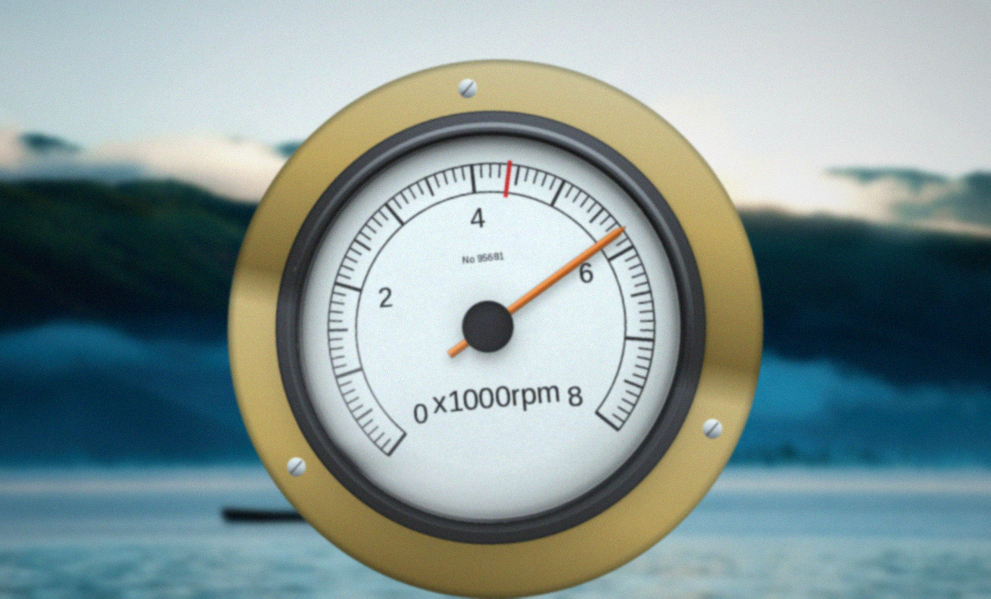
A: 5800 rpm
